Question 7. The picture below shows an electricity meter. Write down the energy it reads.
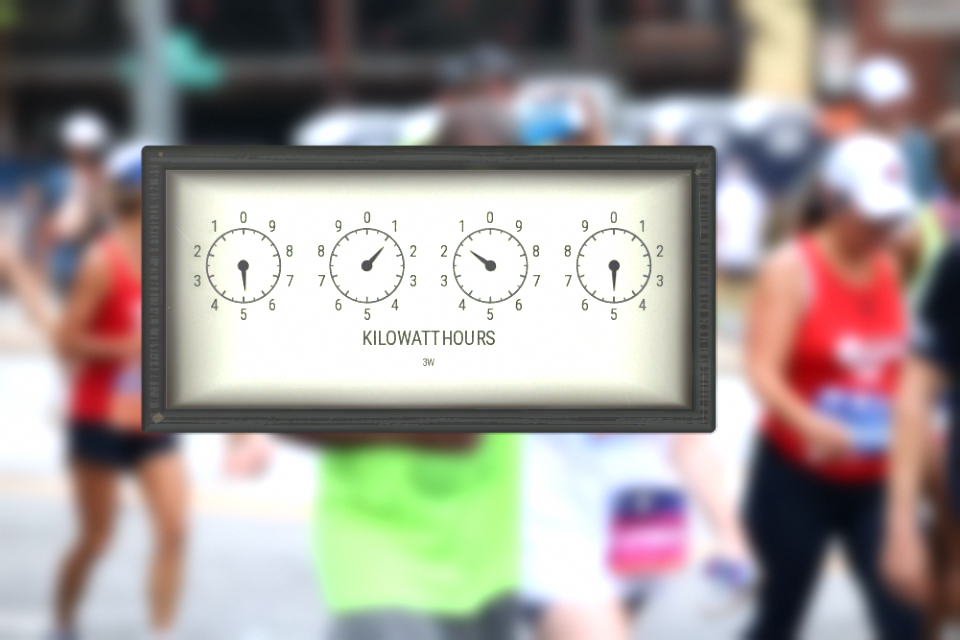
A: 5115 kWh
